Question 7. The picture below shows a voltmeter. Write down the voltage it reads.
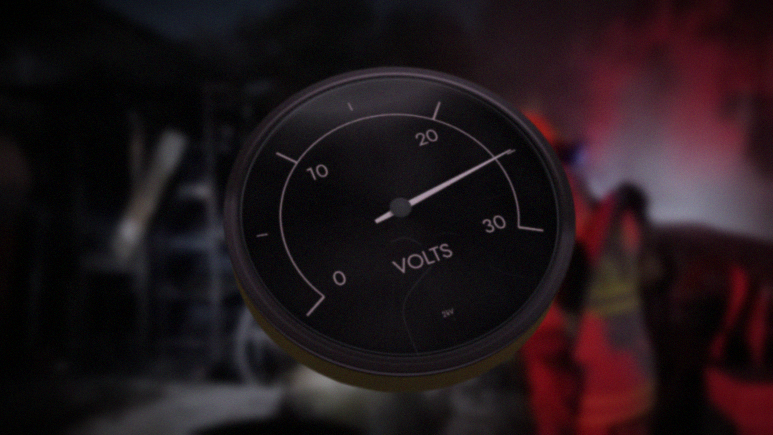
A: 25 V
